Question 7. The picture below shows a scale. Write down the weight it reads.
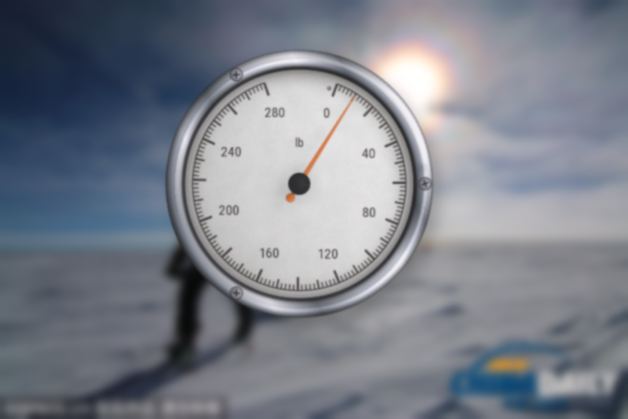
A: 10 lb
